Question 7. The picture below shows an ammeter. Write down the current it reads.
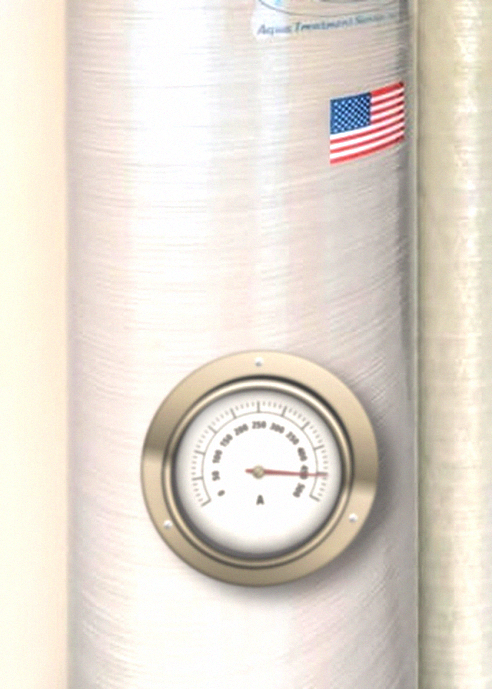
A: 450 A
